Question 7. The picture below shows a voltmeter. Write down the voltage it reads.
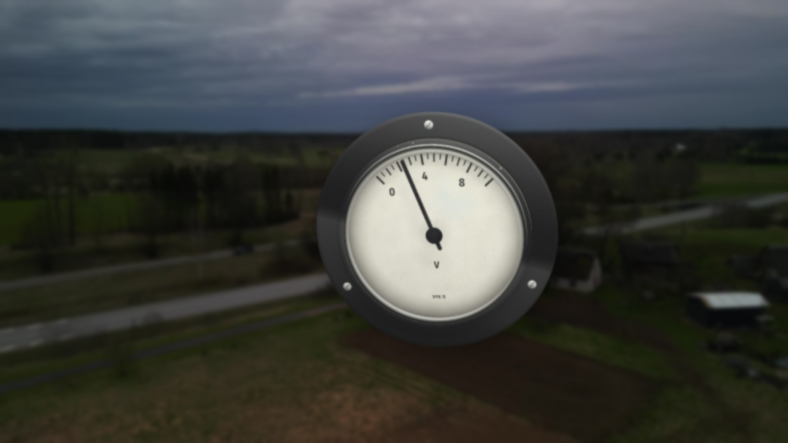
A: 2.5 V
